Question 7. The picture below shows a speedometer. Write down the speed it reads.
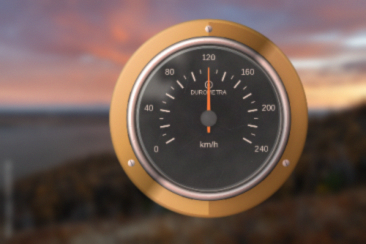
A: 120 km/h
